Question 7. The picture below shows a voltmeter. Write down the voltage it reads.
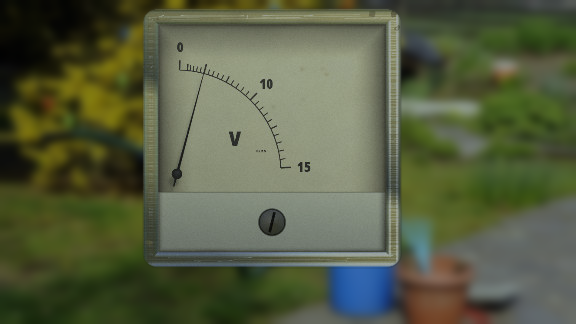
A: 5 V
